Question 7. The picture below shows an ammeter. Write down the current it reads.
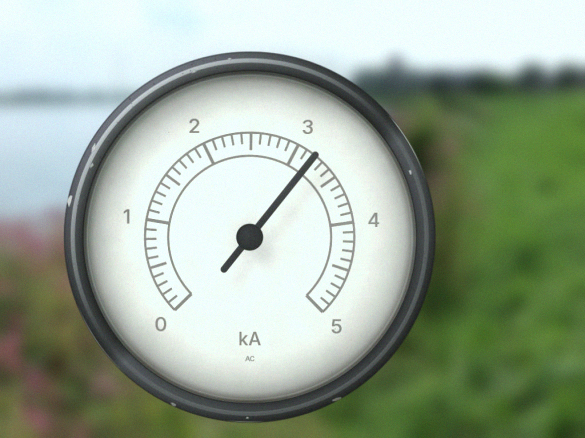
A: 3.2 kA
